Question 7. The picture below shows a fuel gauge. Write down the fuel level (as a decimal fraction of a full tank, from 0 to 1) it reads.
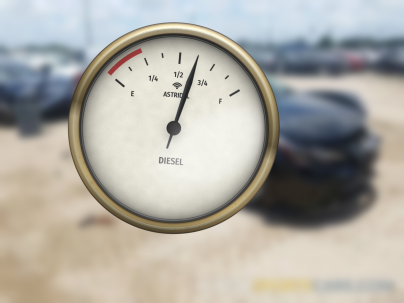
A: 0.625
